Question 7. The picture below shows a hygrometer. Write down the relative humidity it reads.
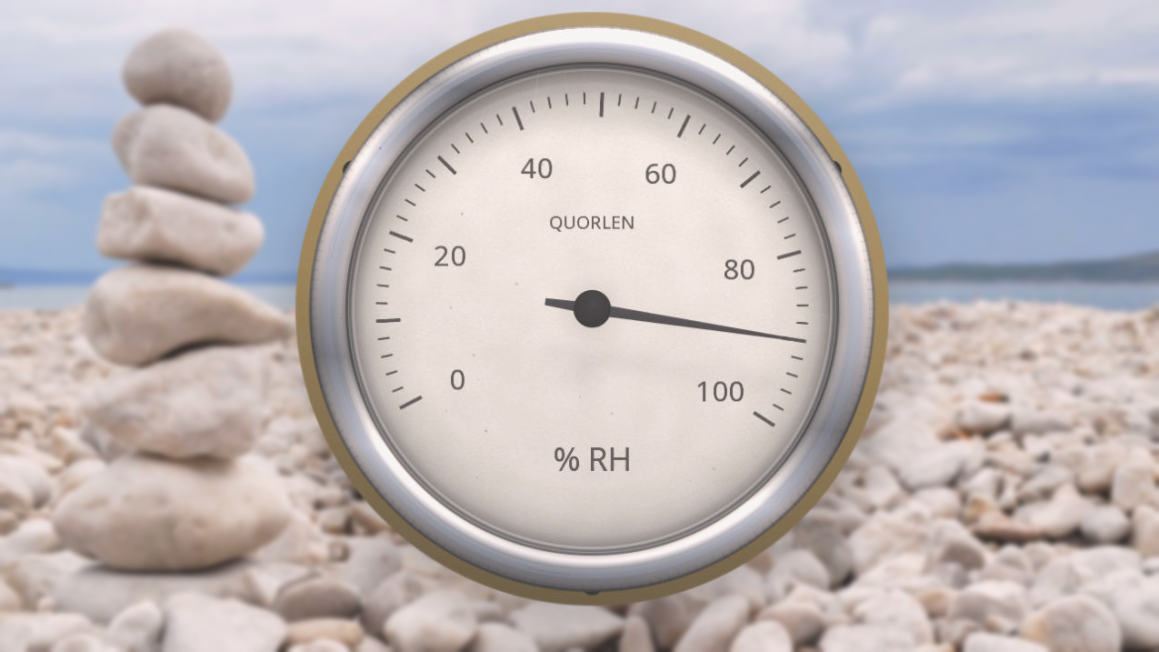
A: 90 %
